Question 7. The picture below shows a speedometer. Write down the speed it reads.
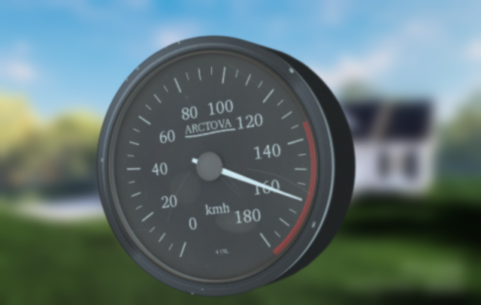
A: 160 km/h
